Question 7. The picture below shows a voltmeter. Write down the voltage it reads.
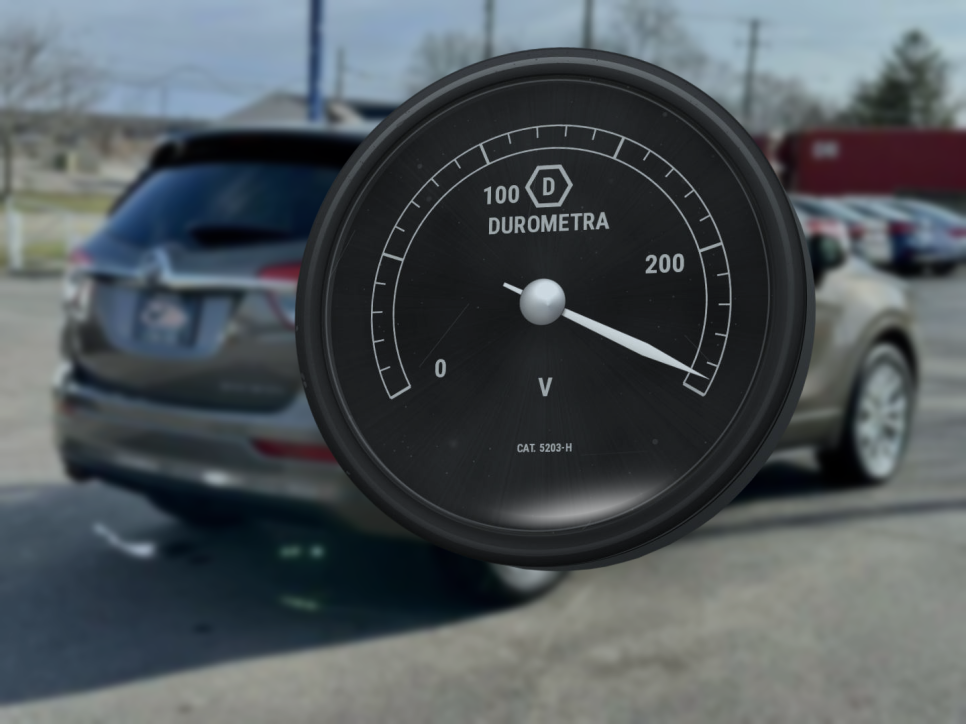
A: 245 V
